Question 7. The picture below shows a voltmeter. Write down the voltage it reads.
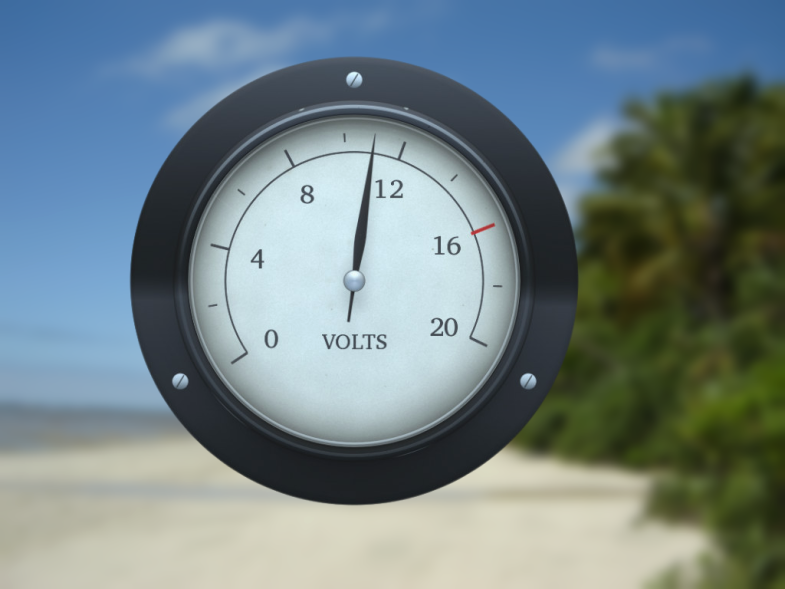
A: 11 V
